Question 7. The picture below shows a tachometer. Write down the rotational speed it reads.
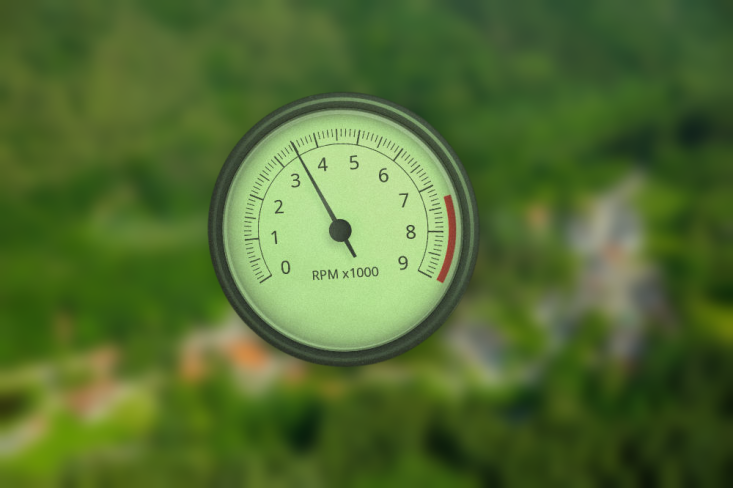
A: 3500 rpm
